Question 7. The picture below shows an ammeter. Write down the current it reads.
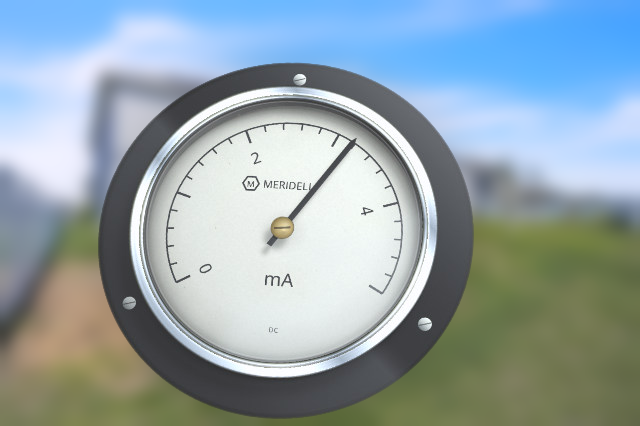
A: 3.2 mA
